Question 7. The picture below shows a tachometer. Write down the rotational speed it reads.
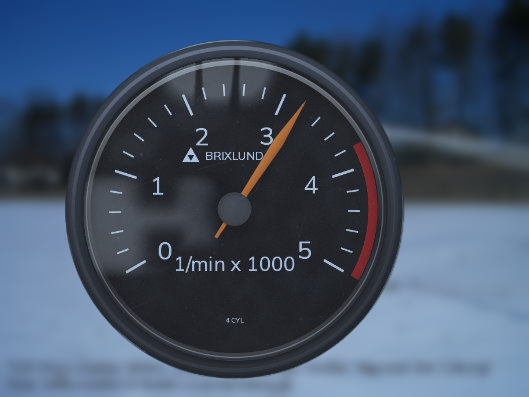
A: 3200 rpm
